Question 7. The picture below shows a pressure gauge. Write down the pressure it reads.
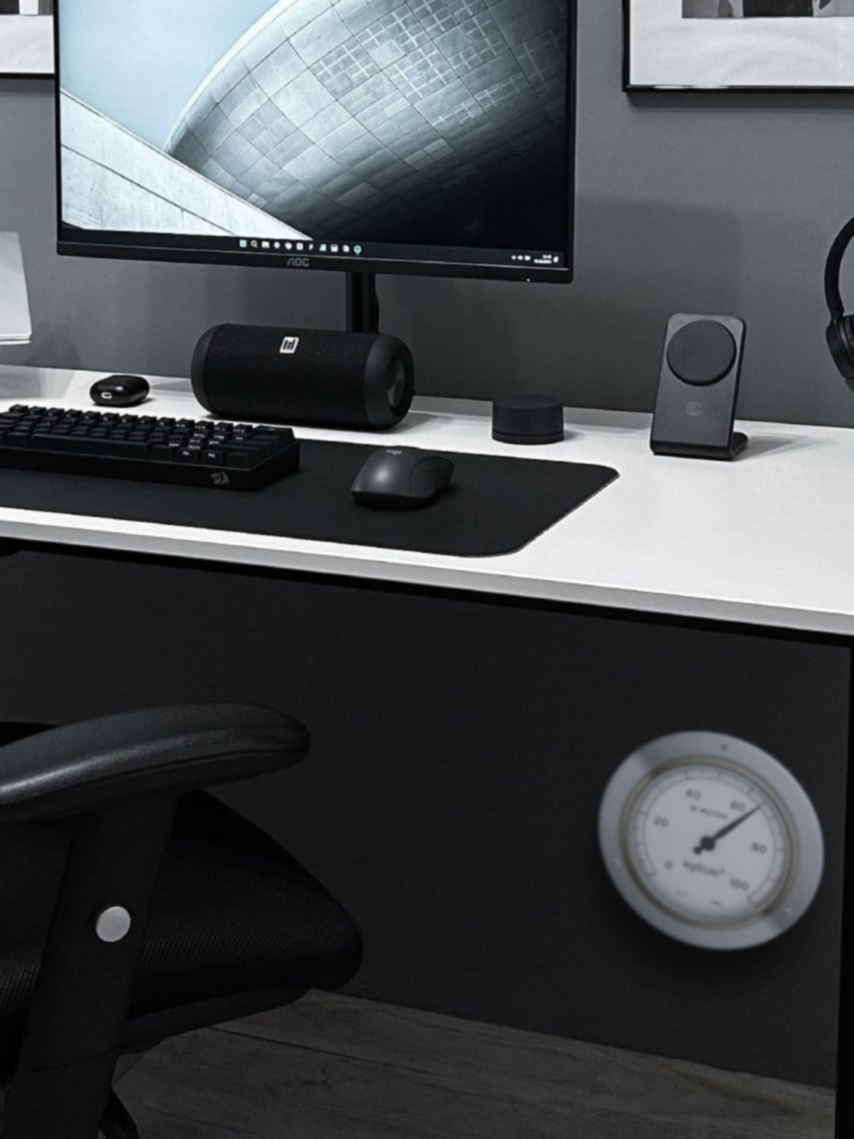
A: 65 kg/cm²
